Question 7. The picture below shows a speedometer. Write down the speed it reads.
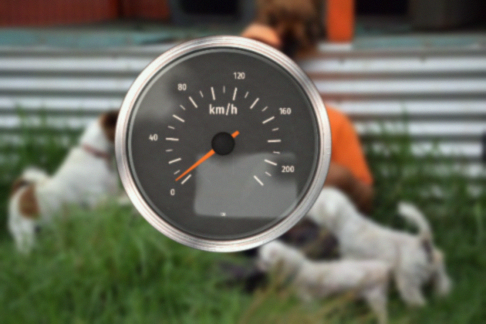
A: 5 km/h
